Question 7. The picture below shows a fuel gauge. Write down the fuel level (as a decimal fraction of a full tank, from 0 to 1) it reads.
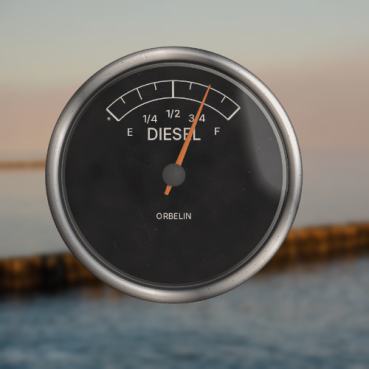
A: 0.75
